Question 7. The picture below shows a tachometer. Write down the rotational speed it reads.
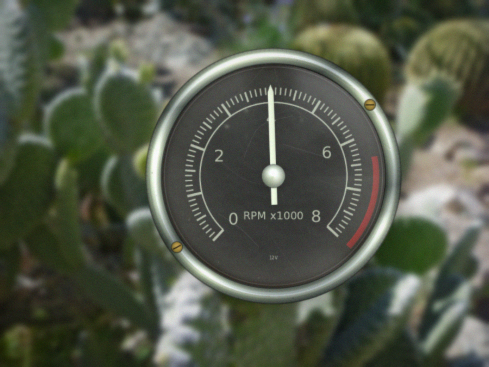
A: 4000 rpm
